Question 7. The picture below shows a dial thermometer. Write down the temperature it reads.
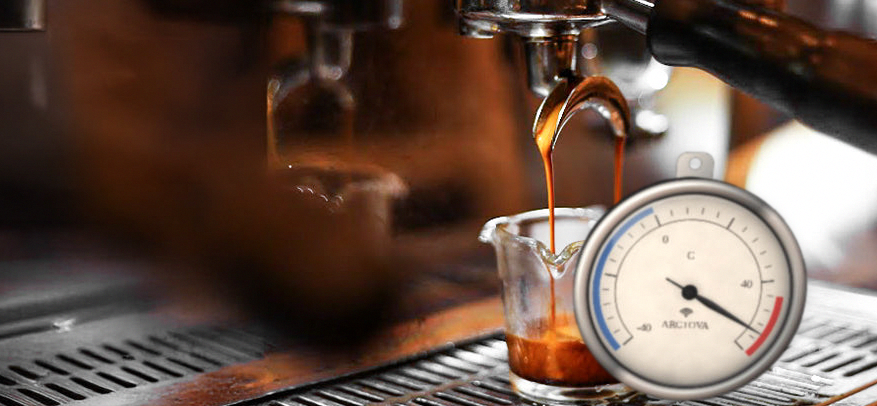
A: 54 °C
